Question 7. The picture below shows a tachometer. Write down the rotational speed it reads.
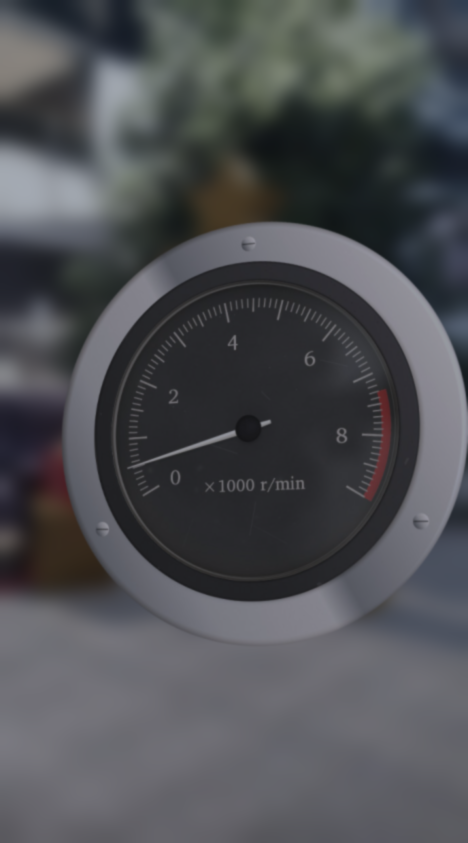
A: 500 rpm
